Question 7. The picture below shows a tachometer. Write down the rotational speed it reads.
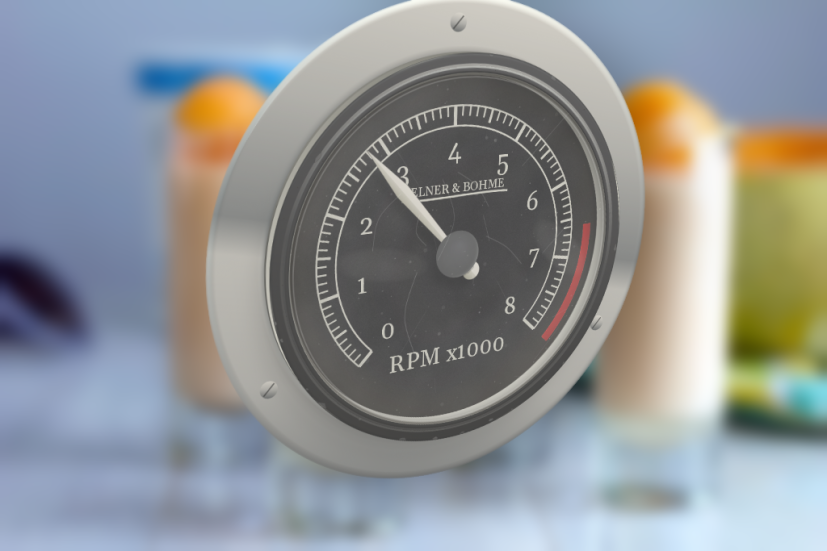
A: 2800 rpm
